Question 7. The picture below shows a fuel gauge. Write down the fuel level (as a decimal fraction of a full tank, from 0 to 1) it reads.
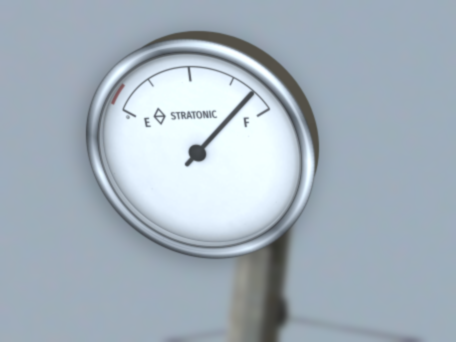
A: 0.875
